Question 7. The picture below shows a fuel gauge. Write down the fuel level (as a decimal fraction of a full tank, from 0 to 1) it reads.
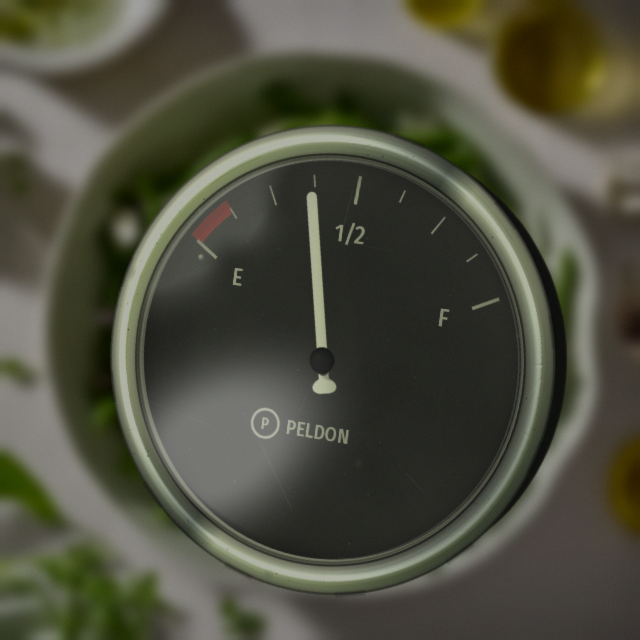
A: 0.375
